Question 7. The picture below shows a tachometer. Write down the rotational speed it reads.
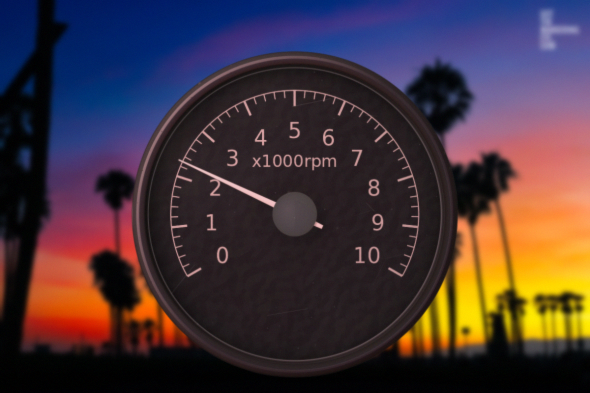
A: 2300 rpm
